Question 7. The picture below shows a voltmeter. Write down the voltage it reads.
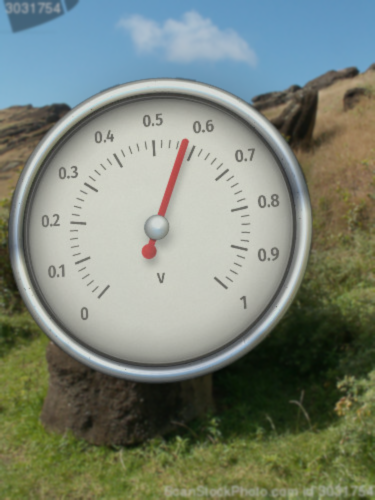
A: 0.58 V
